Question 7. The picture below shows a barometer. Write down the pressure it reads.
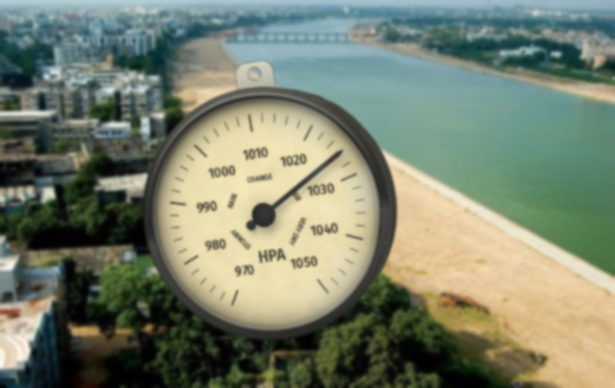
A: 1026 hPa
